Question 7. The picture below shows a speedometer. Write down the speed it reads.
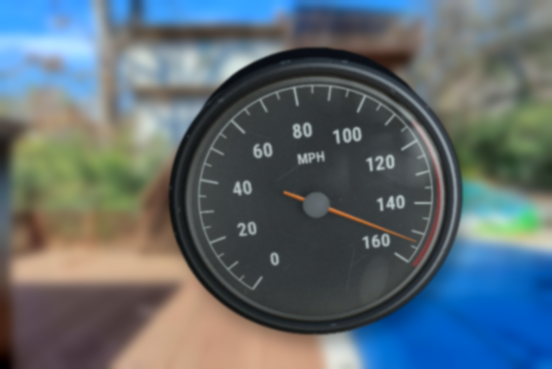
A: 152.5 mph
